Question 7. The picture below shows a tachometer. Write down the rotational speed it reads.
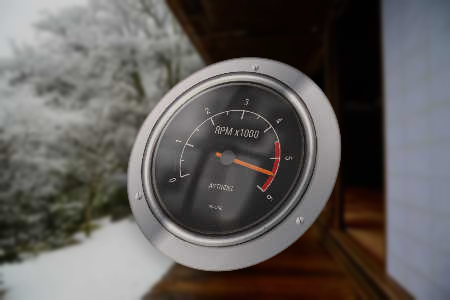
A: 5500 rpm
